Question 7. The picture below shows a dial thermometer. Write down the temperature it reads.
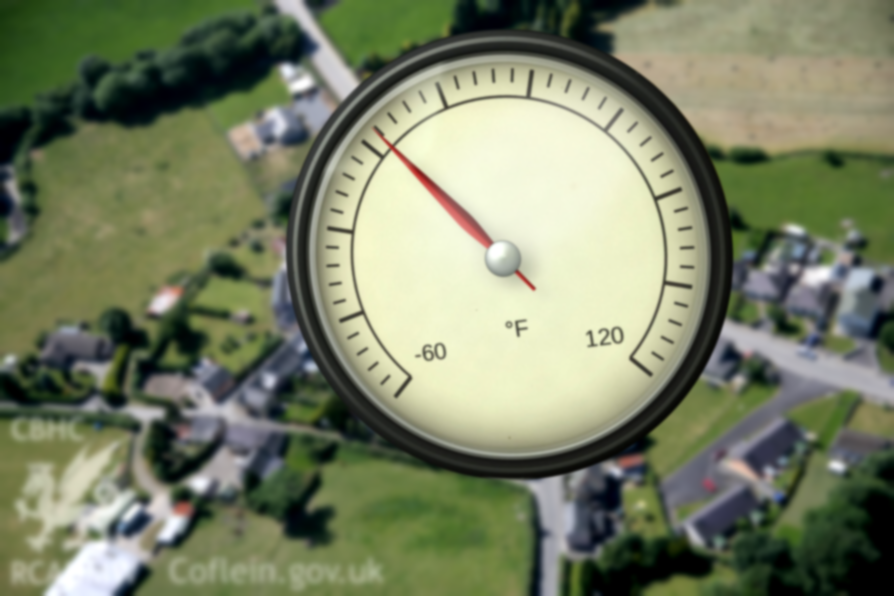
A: 4 °F
